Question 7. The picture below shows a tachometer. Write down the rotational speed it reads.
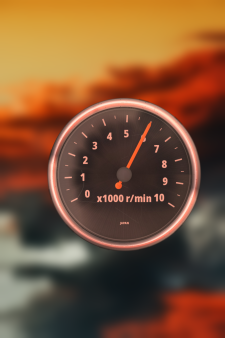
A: 6000 rpm
